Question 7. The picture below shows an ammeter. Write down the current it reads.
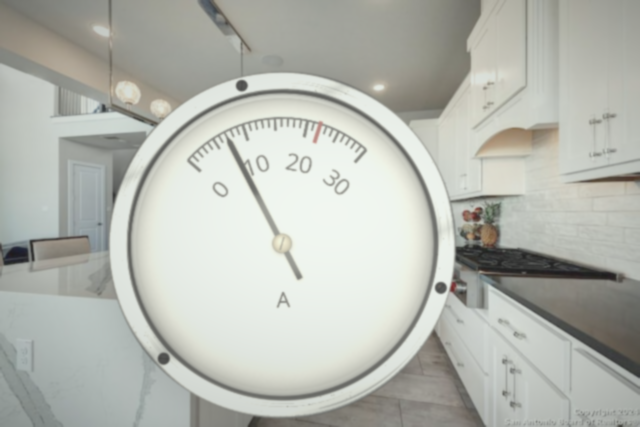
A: 7 A
